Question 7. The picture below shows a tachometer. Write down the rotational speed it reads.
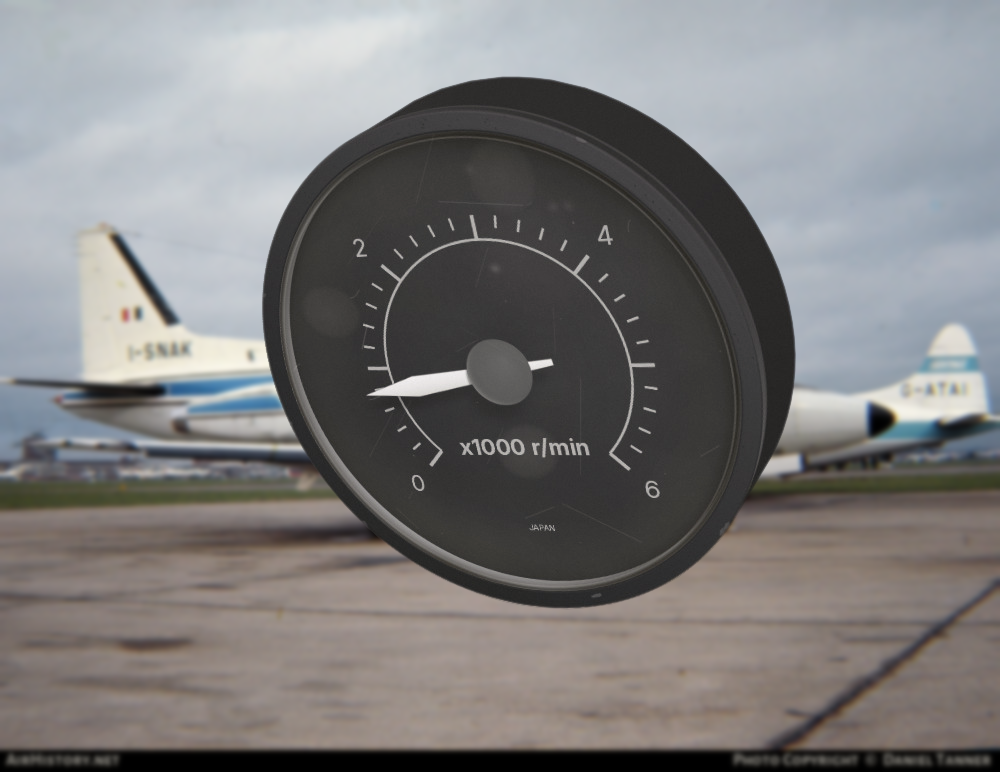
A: 800 rpm
